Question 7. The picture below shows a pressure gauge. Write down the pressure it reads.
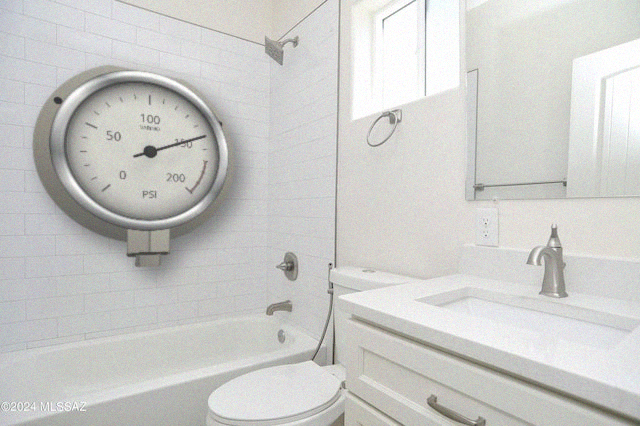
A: 150 psi
